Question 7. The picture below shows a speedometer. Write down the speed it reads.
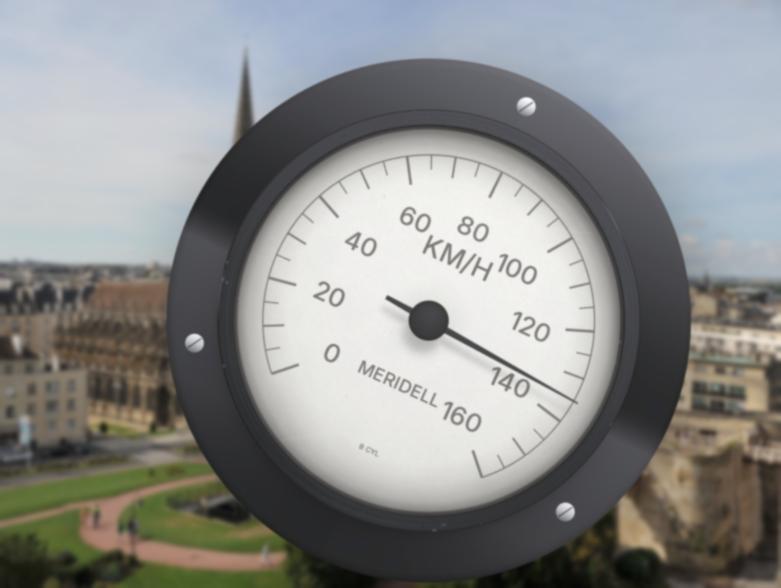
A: 135 km/h
